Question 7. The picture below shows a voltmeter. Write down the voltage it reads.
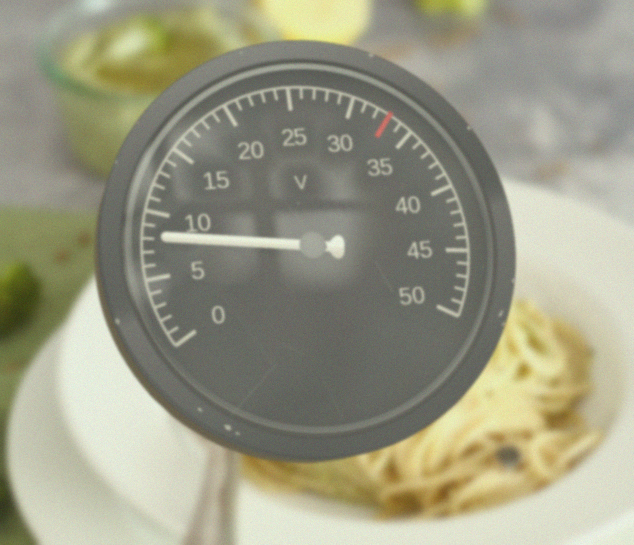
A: 8 V
